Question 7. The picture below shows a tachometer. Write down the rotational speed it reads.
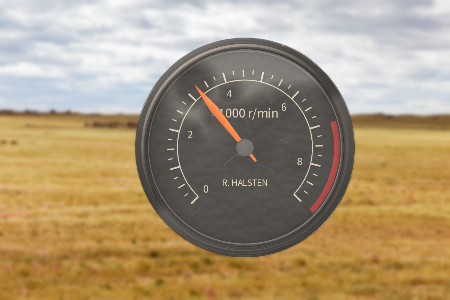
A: 3250 rpm
